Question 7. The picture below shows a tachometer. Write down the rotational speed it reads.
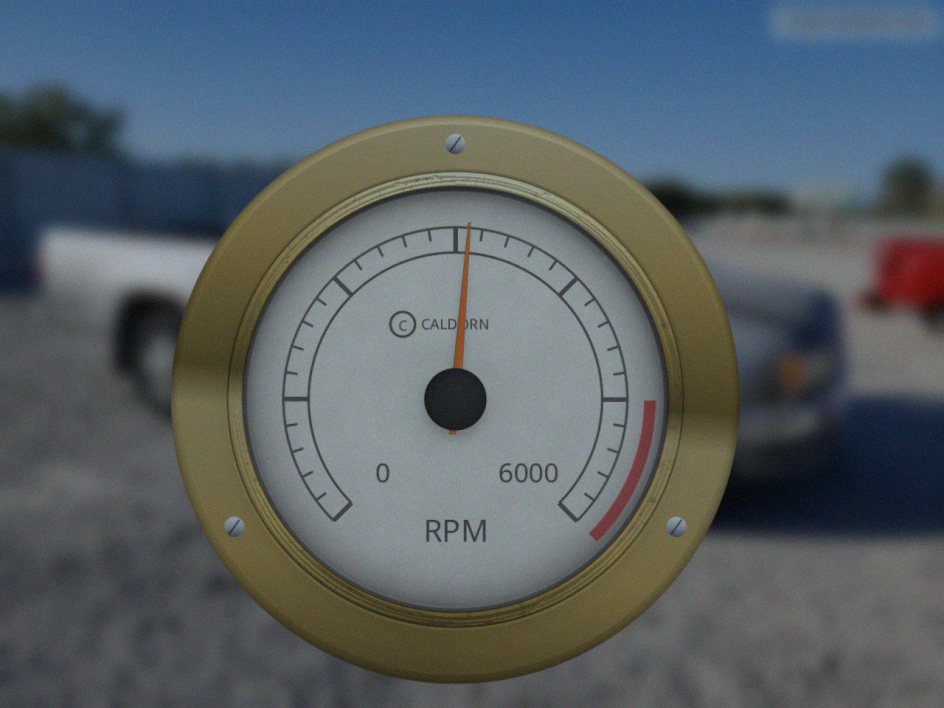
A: 3100 rpm
